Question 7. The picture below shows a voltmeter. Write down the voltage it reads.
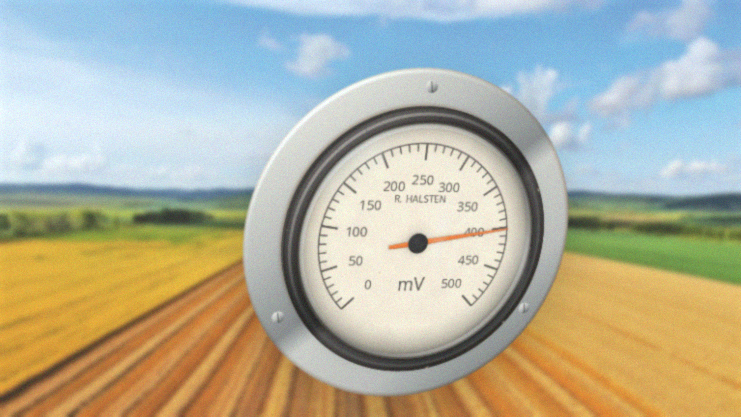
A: 400 mV
